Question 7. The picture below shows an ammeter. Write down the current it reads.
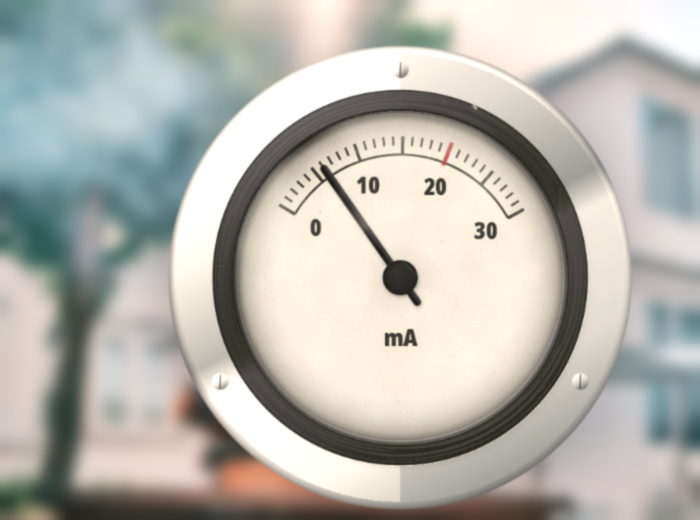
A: 6 mA
